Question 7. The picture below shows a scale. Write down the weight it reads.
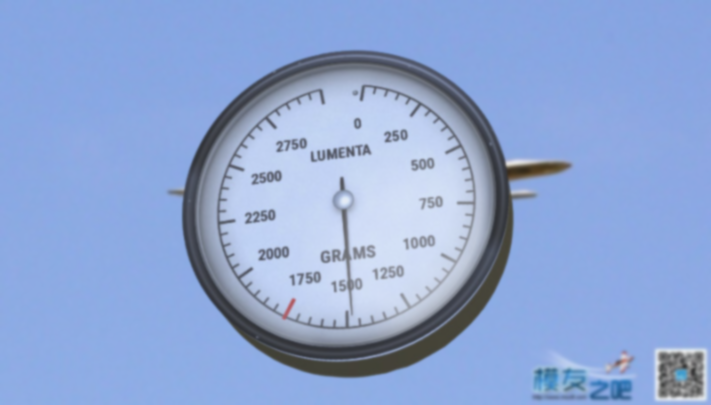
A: 1475 g
